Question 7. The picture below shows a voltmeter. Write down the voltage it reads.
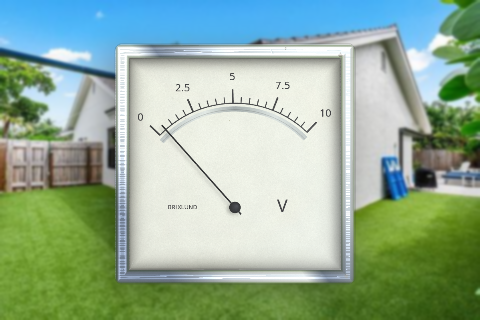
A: 0.5 V
